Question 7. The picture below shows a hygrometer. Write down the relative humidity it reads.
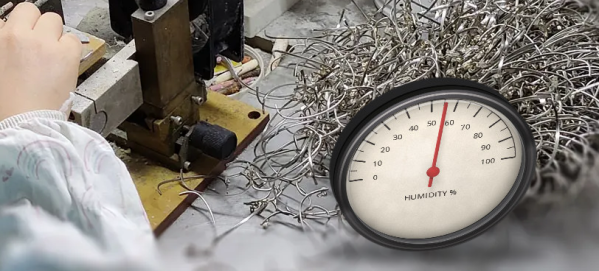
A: 55 %
